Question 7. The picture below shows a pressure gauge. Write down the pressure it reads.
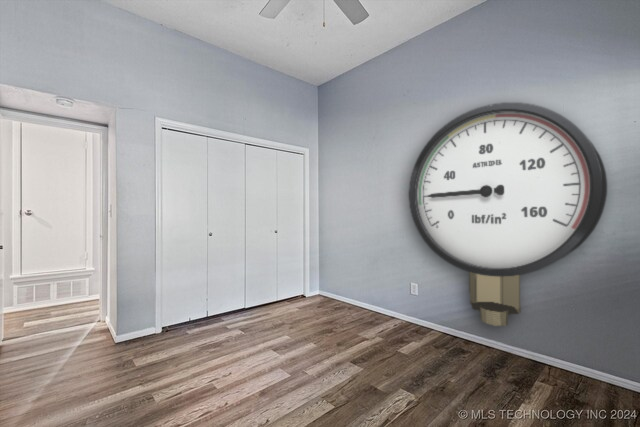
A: 20 psi
